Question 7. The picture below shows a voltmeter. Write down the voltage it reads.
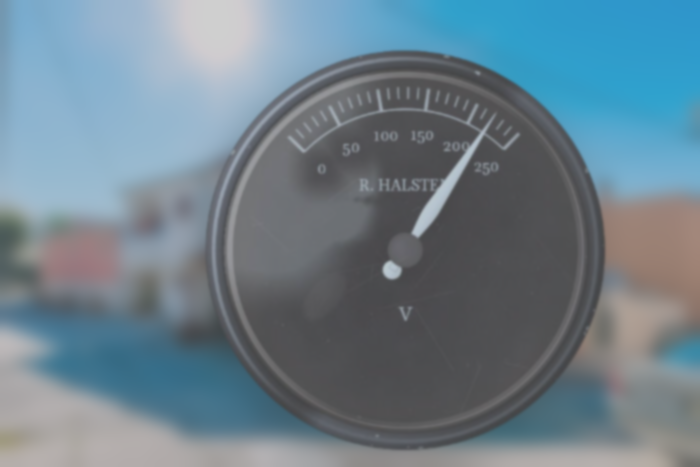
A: 220 V
